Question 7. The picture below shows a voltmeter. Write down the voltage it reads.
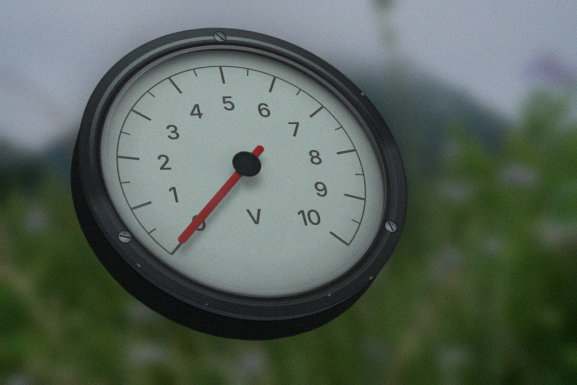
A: 0 V
